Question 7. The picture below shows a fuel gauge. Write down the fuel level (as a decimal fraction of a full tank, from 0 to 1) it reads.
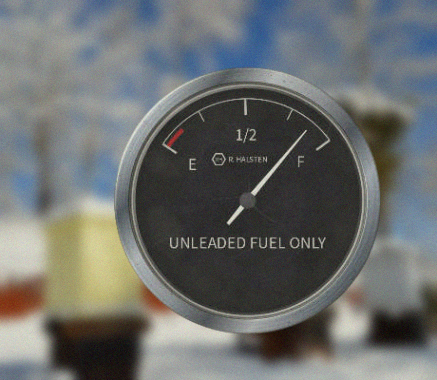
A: 0.875
